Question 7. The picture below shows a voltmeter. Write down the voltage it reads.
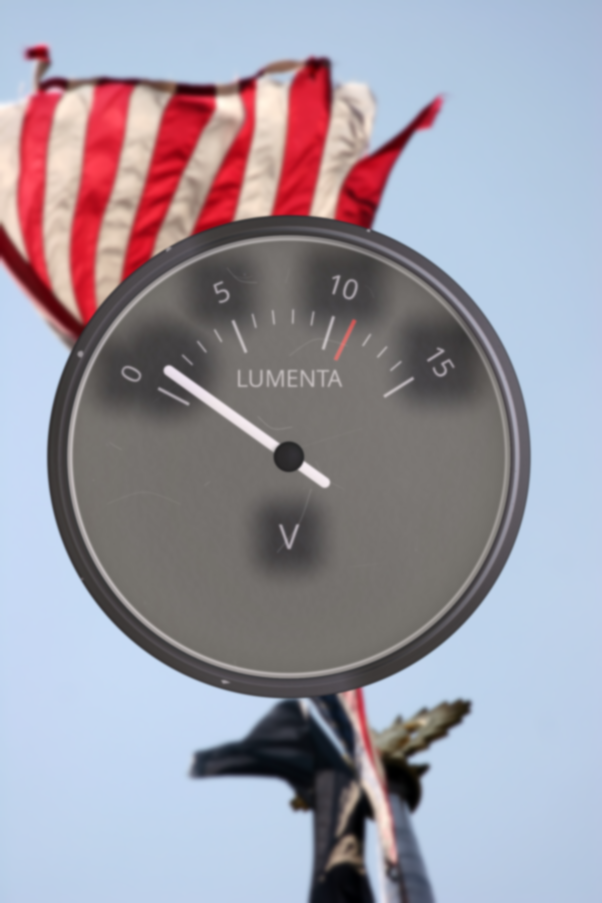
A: 1 V
